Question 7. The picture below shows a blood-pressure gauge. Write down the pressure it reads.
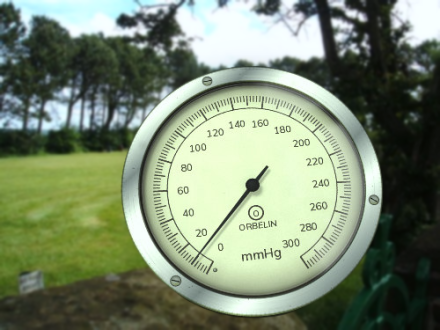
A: 10 mmHg
